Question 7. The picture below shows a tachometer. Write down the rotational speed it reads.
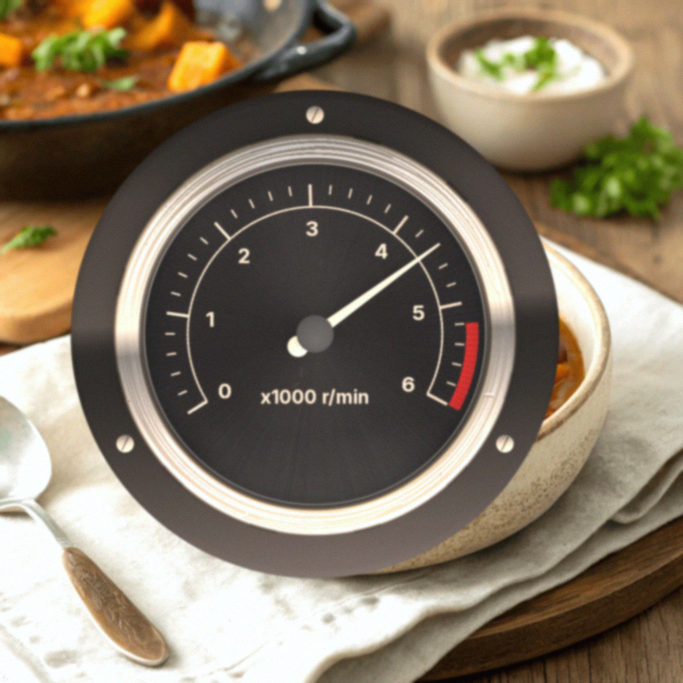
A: 4400 rpm
